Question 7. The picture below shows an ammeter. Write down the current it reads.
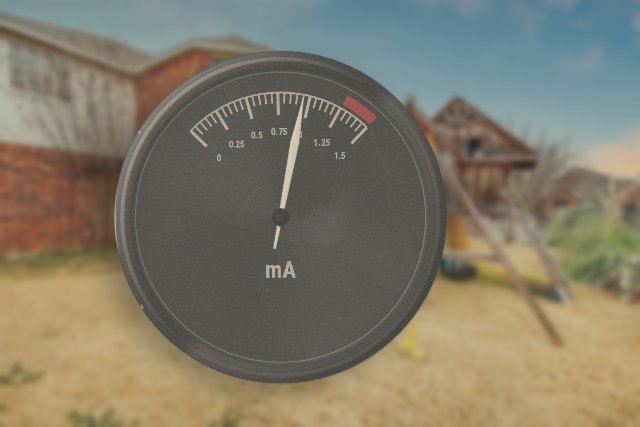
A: 0.95 mA
